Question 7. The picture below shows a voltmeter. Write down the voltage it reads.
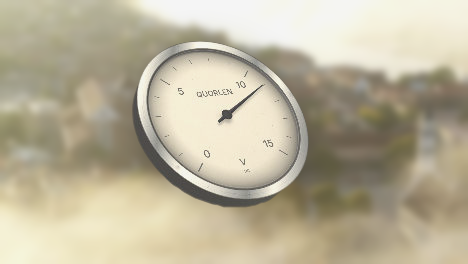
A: 11 V
